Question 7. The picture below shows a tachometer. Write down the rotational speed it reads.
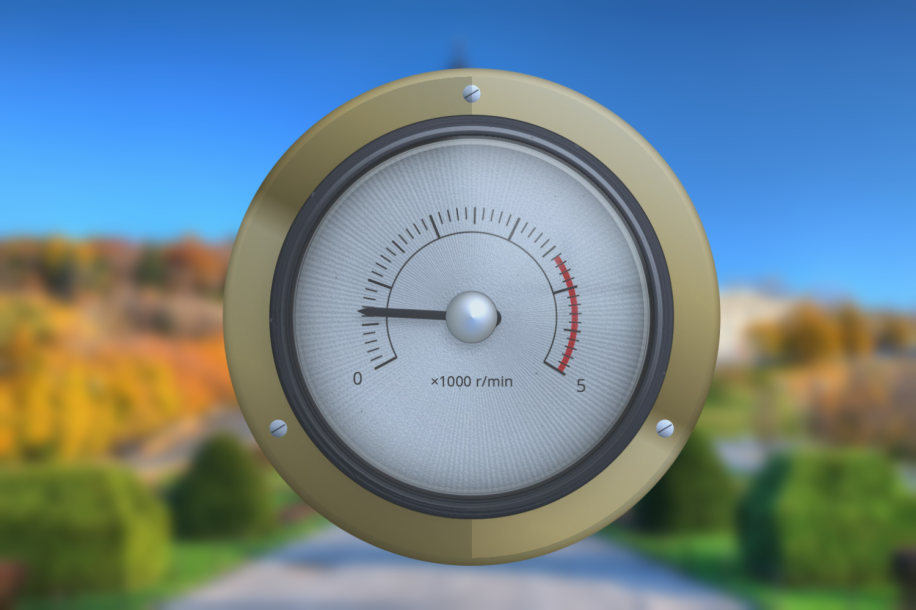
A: 650 rpm
